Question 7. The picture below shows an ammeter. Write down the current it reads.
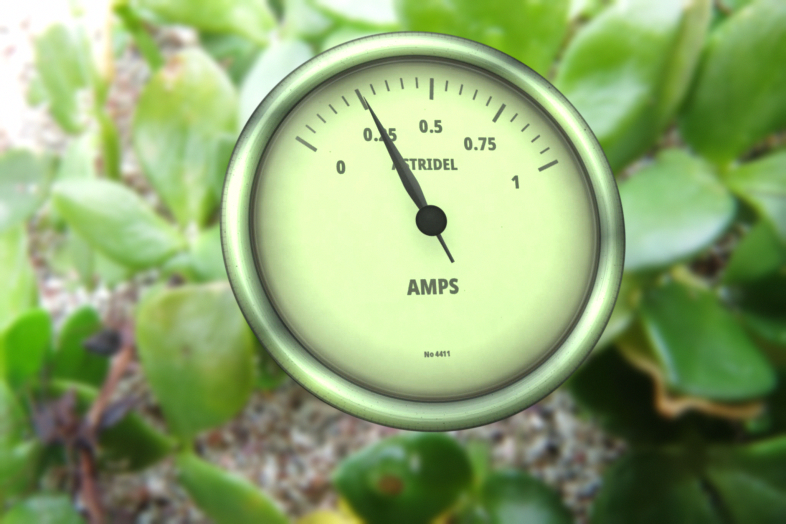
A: 0.25 A
